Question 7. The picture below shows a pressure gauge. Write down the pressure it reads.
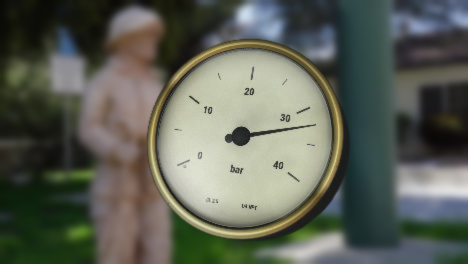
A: 32.5 bar
